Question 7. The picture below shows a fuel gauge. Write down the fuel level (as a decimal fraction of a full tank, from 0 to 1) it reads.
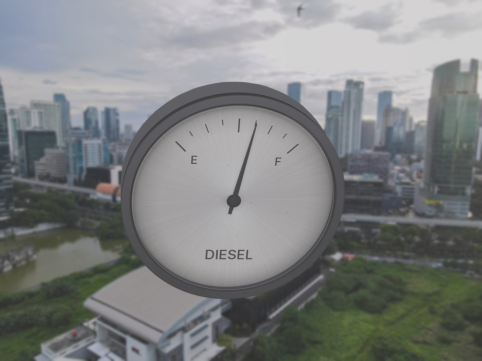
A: 0.625
